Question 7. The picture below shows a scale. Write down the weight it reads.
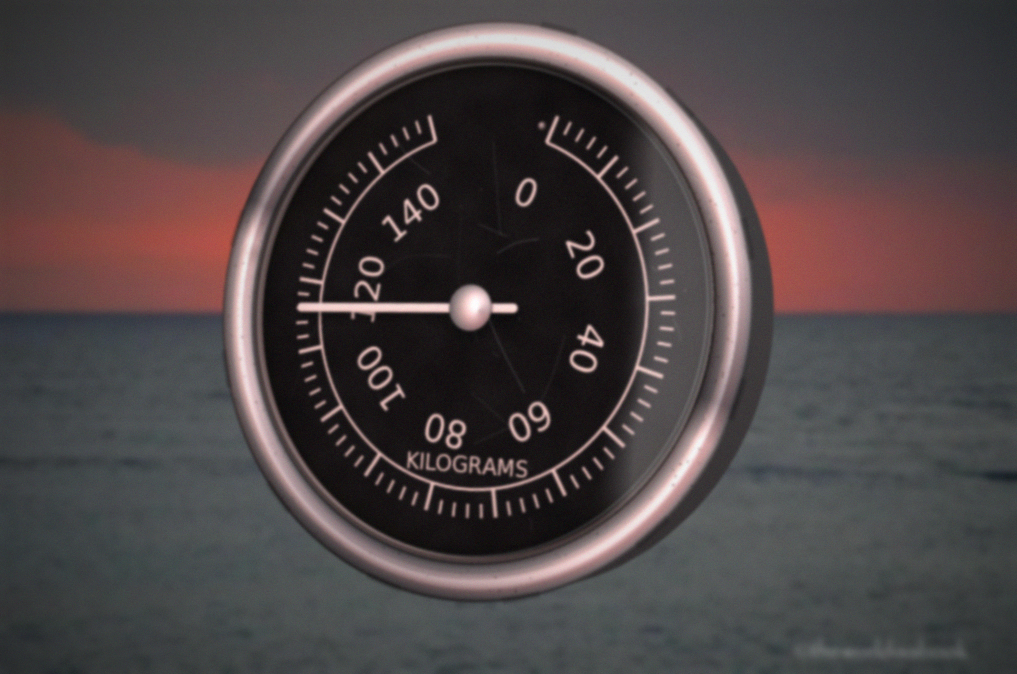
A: 116 kg
